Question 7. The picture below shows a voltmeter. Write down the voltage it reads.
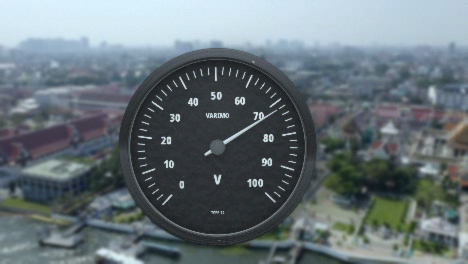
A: 72 V
